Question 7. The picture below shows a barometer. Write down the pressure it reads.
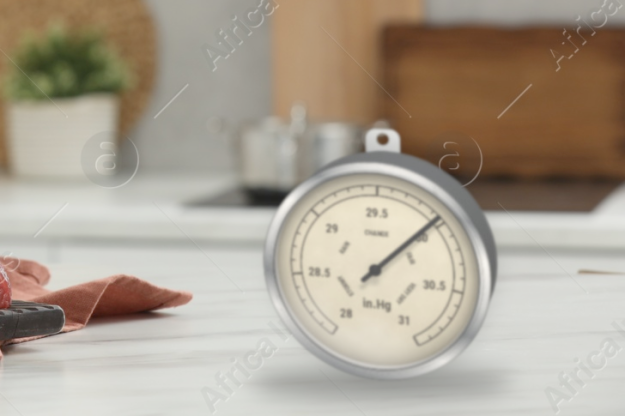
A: 29.95 inHg
